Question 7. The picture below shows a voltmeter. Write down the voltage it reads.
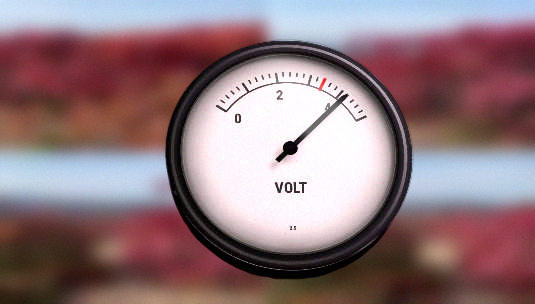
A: 4.2 V
